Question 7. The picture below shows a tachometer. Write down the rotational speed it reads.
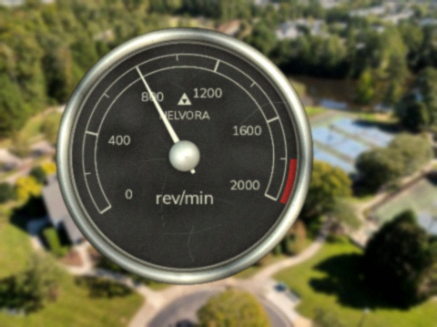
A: 800 rpm
